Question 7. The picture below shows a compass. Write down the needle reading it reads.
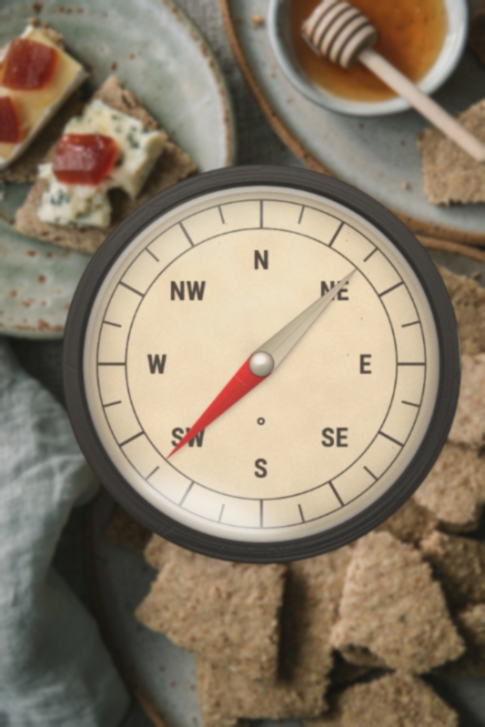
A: 225 °
